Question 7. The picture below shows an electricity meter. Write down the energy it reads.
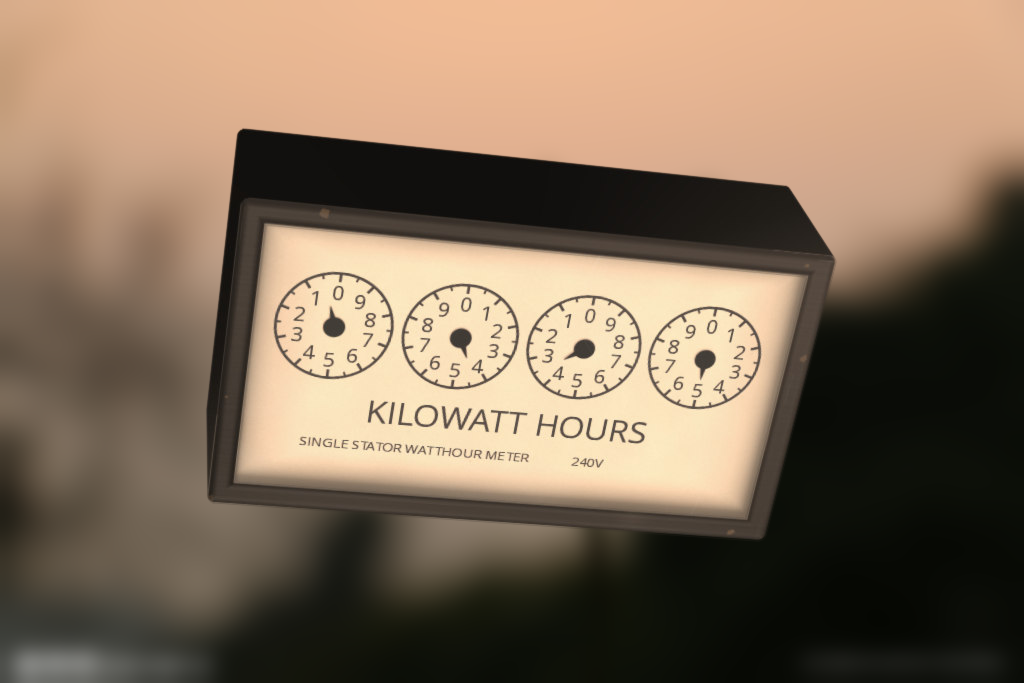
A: 435 kWh
